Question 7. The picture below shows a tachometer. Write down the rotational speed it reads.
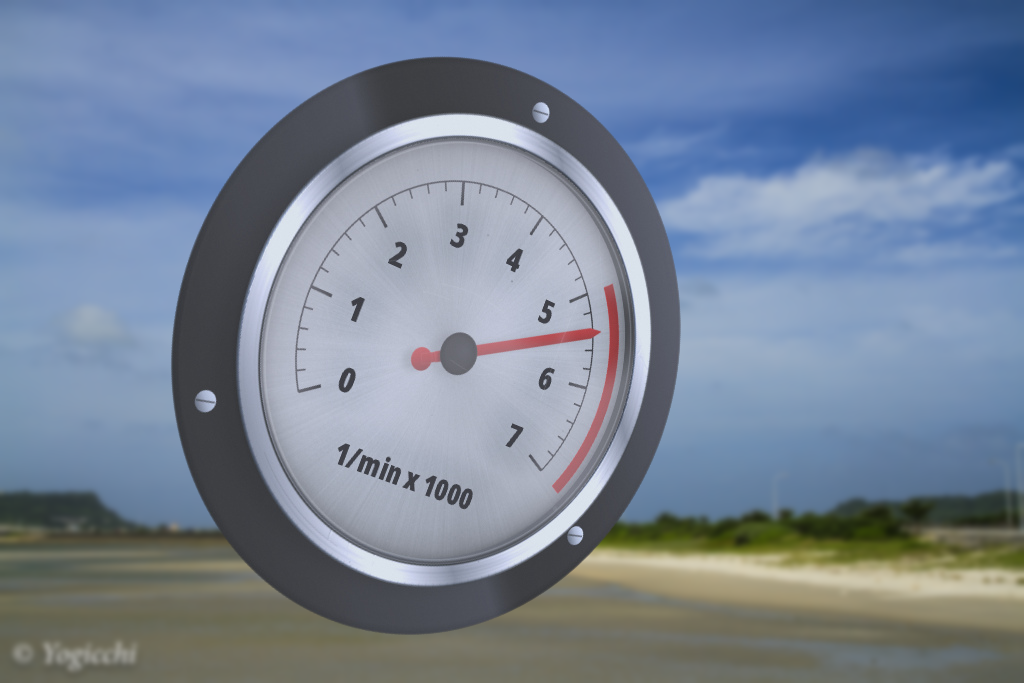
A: 5400 rpm
